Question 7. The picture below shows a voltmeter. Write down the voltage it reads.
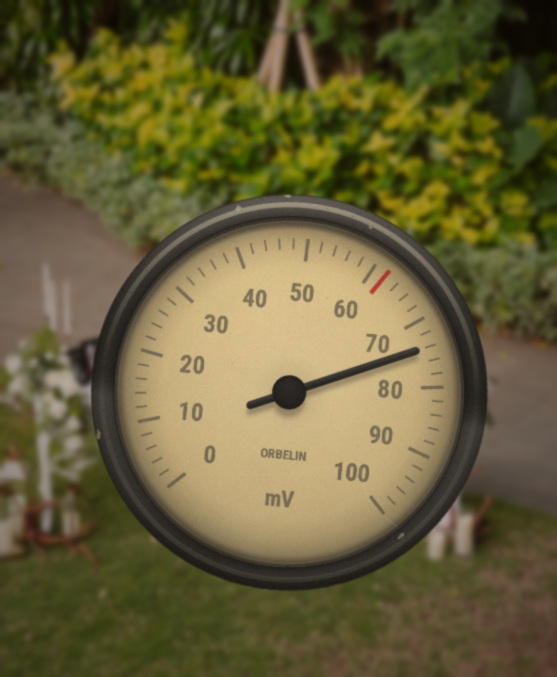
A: 74 mV
